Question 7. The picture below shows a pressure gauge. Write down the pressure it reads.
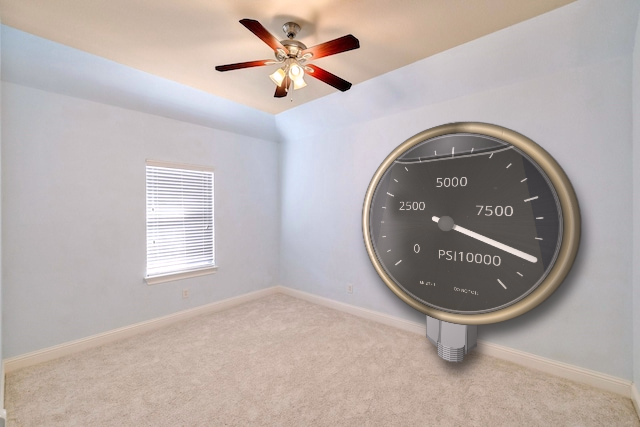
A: 9000 psi
